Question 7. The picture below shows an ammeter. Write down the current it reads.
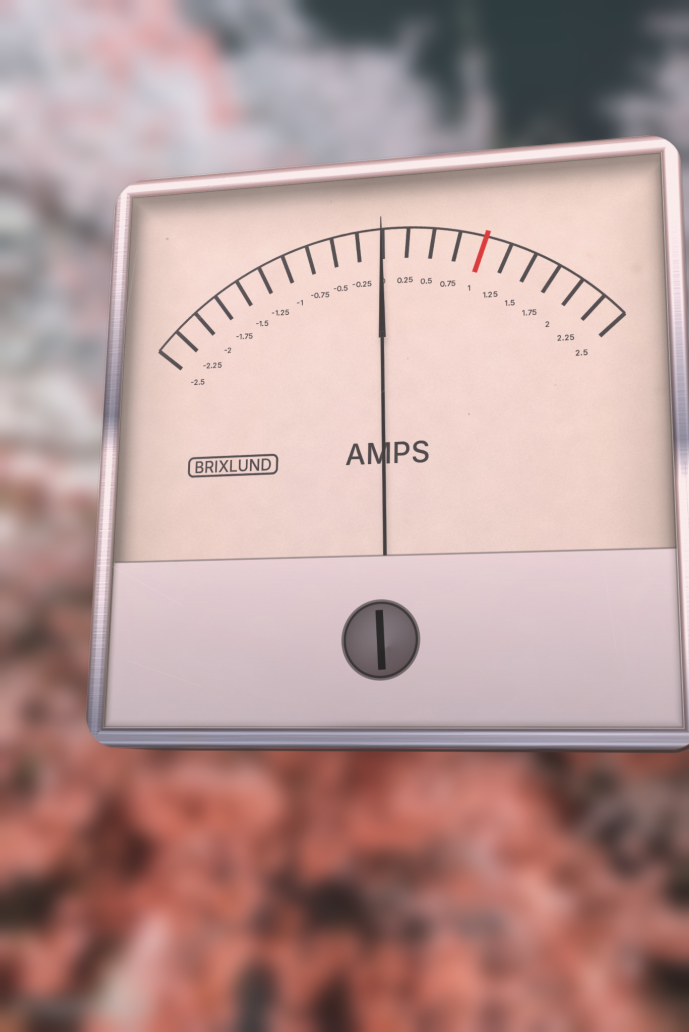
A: 0 A
